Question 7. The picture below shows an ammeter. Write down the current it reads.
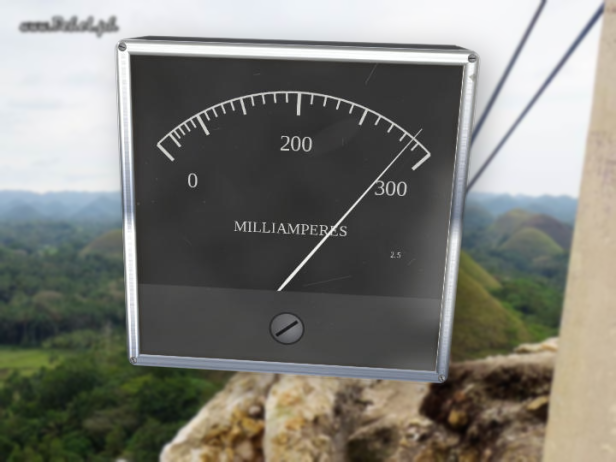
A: 285 mA
